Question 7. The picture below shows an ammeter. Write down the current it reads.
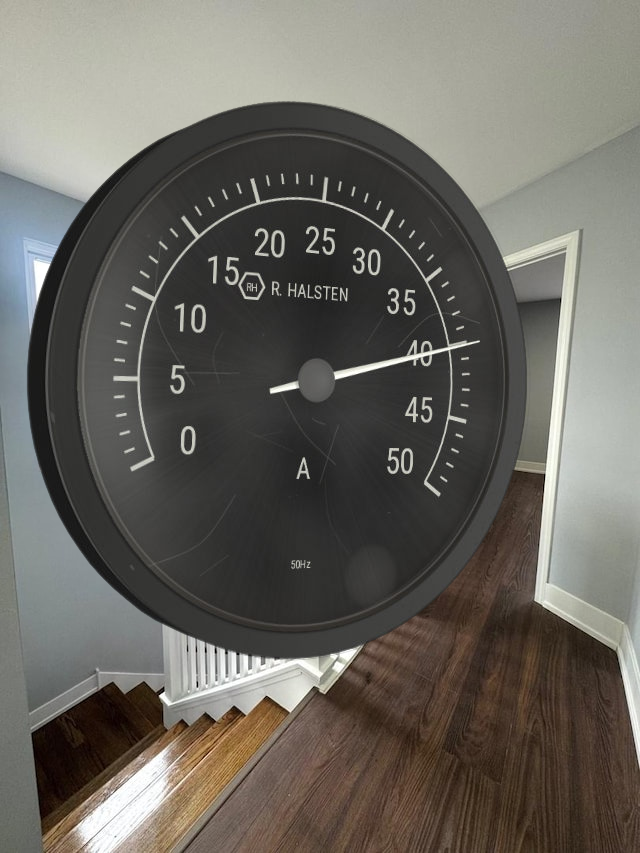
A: 40 A
